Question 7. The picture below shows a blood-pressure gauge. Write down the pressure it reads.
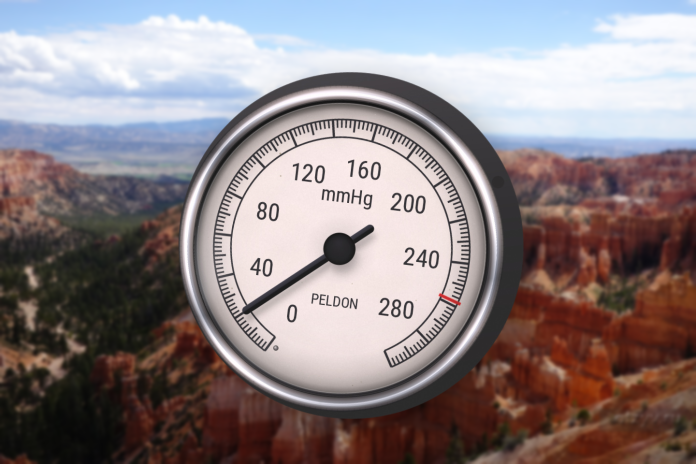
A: 20 mmHg
